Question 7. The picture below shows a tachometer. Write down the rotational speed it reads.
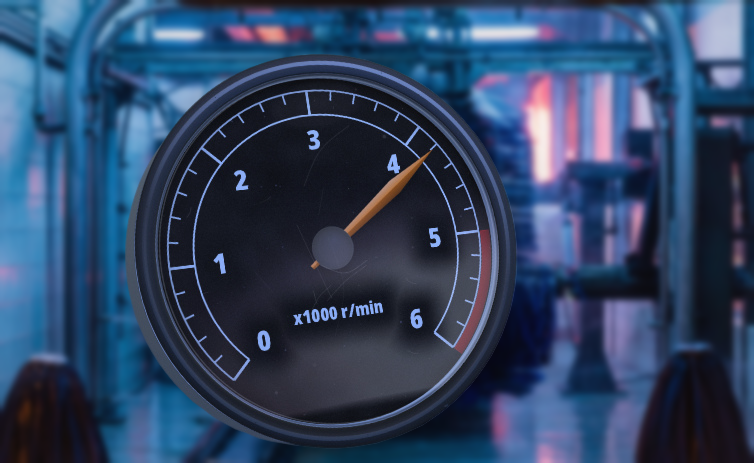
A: 4200 rpm
